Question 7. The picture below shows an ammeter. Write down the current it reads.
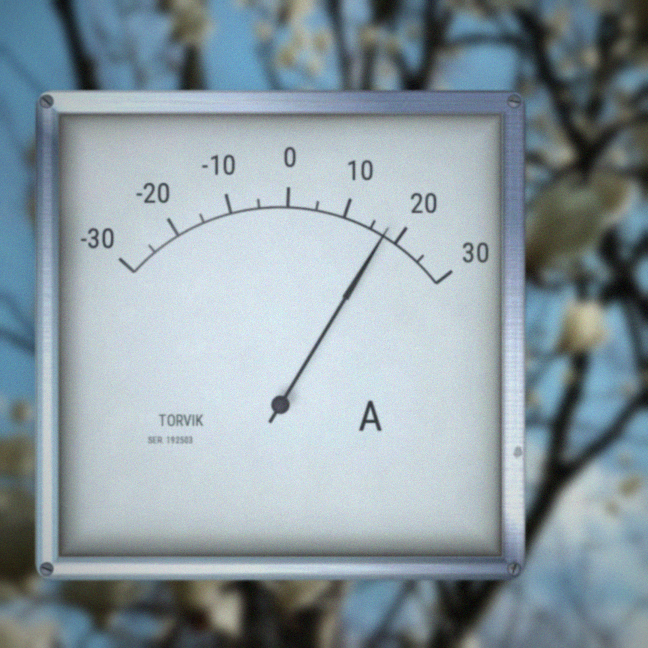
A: 17.5 A
